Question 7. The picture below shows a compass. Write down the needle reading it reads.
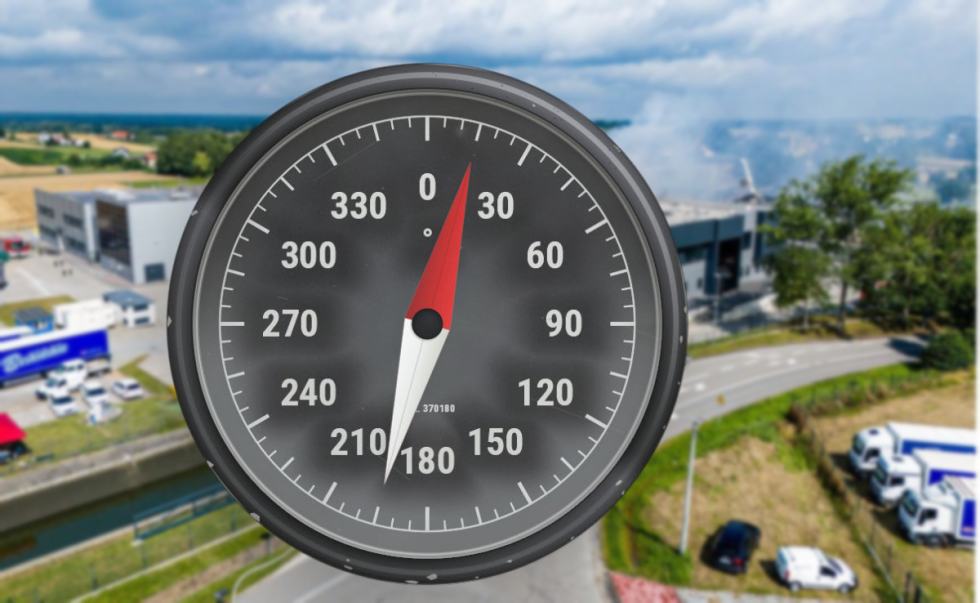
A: 15 °
